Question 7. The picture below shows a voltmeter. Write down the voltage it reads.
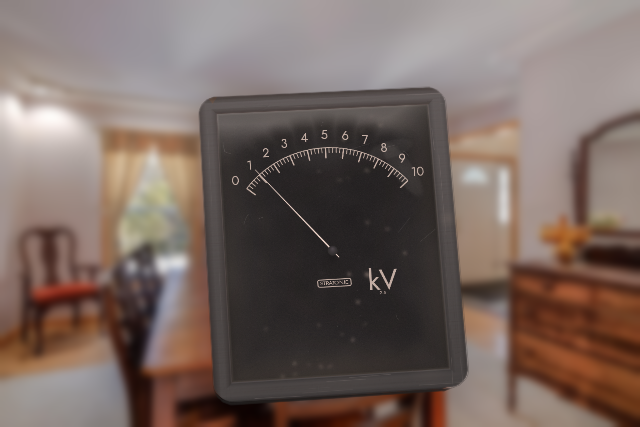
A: 1 kV
